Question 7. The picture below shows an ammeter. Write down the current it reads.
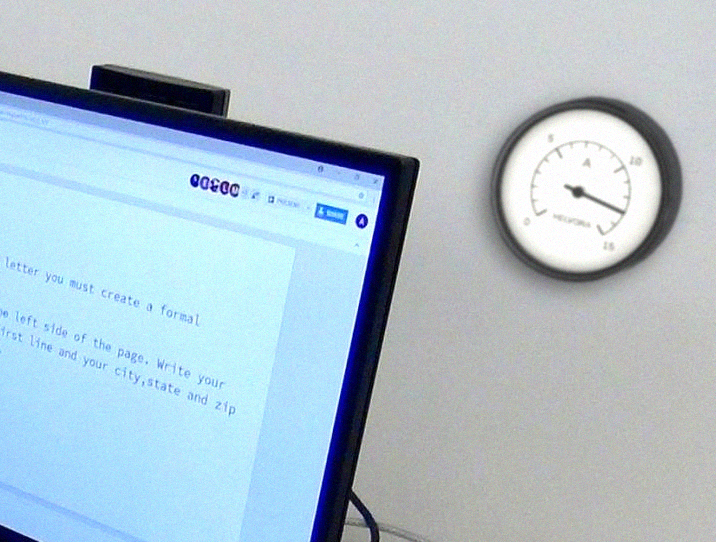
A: 13 A
